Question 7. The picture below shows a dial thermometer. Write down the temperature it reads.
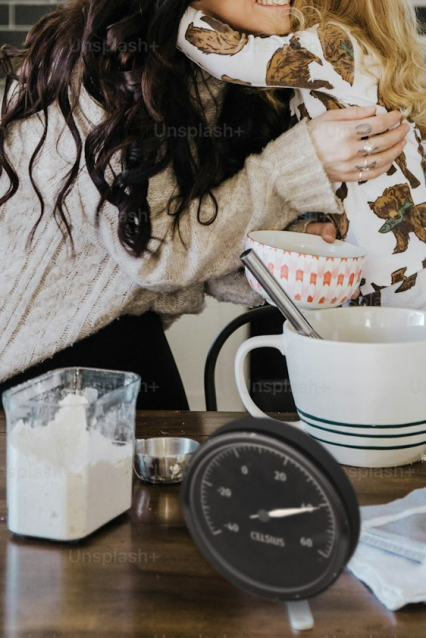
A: 40 °C
